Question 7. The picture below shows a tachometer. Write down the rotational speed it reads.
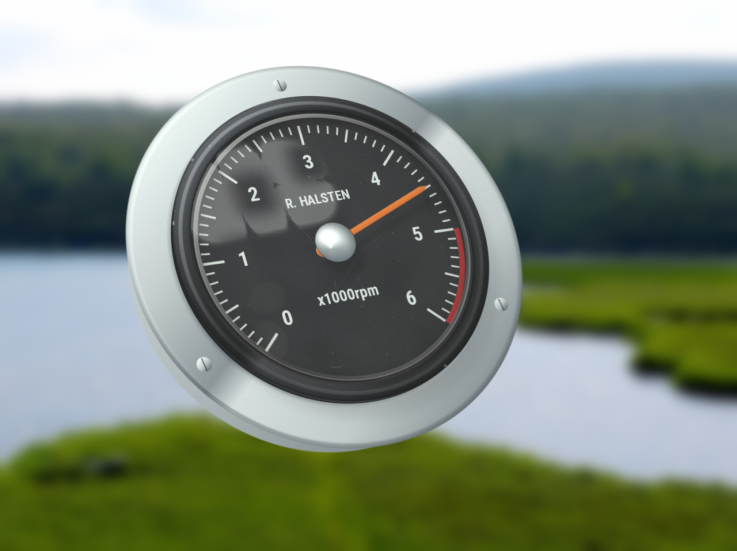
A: 4500 rpm
